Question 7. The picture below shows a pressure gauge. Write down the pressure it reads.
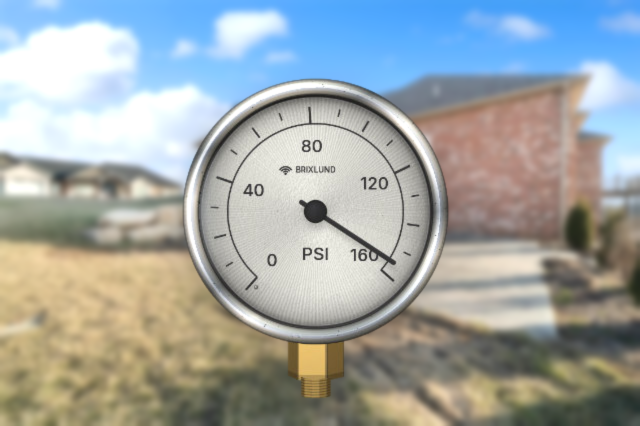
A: 155 psi
